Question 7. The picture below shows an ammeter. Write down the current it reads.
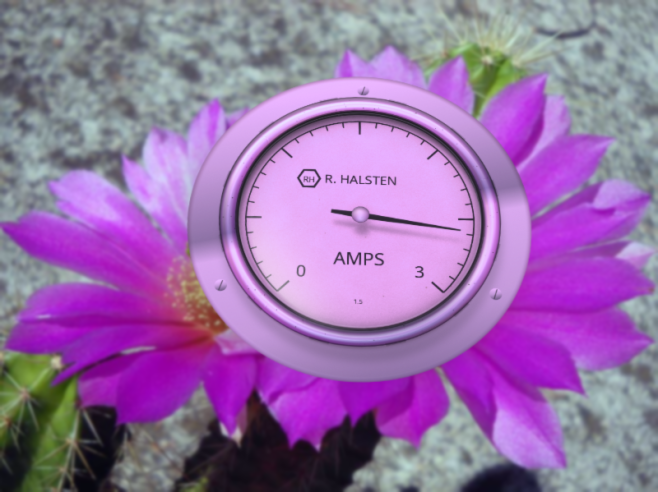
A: 2.6 A
